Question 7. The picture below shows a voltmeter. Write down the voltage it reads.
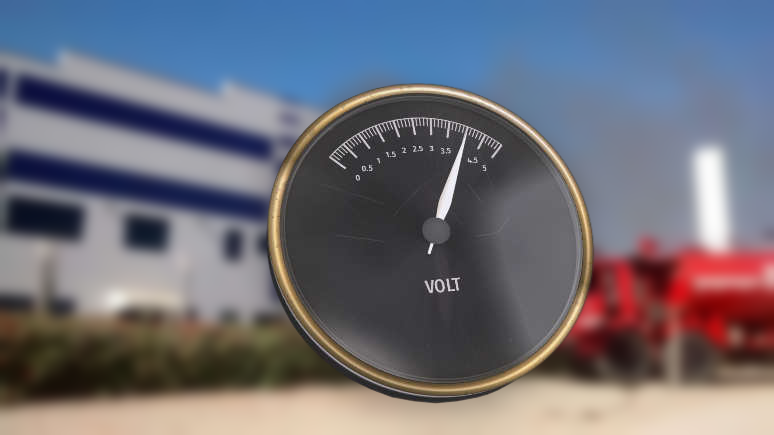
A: 4 V
